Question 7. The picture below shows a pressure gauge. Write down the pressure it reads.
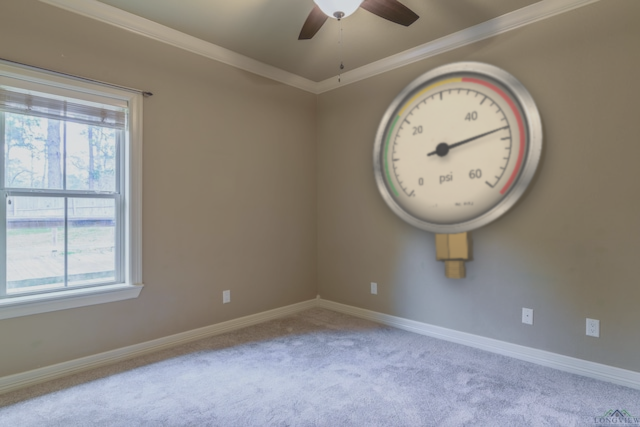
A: 48 psi
